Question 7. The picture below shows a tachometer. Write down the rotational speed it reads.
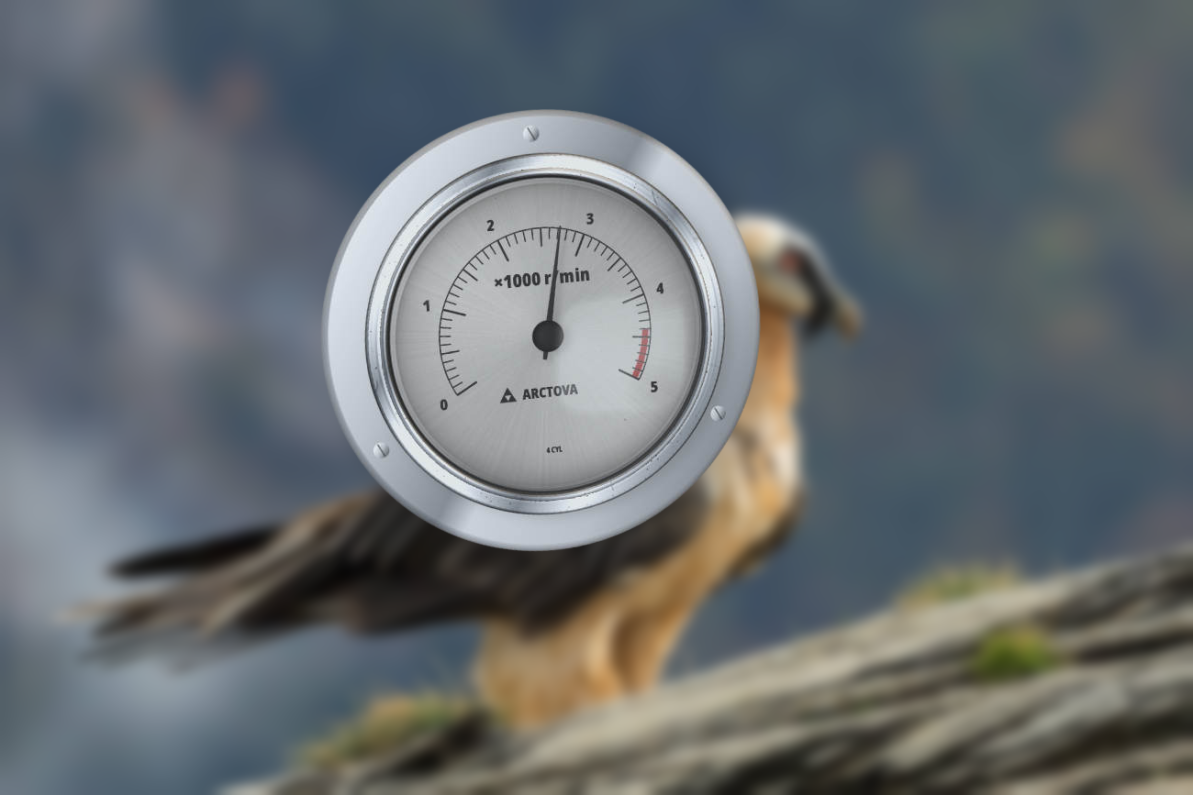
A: 2700 rpm
